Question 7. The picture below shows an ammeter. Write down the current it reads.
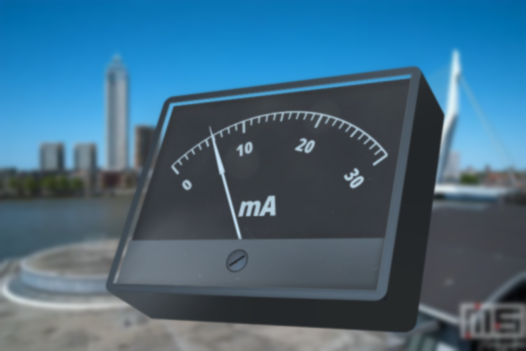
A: 6 mA
